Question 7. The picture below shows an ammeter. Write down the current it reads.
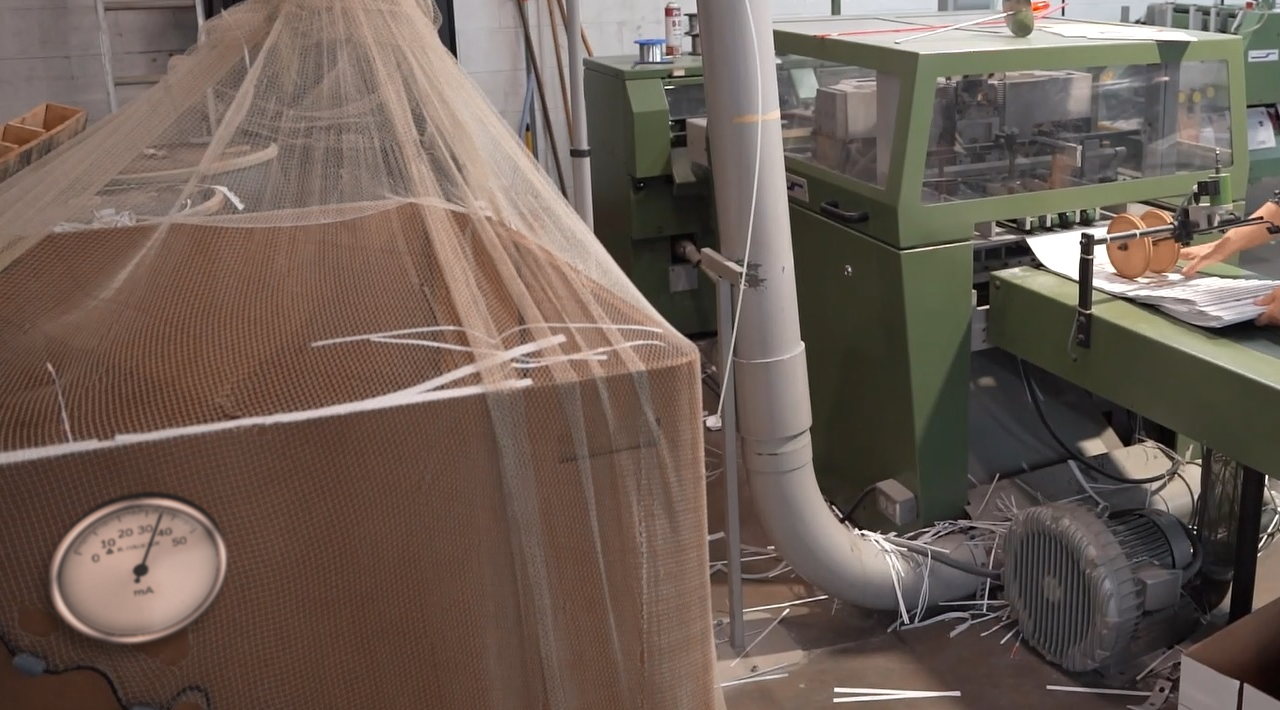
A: 35 mA
